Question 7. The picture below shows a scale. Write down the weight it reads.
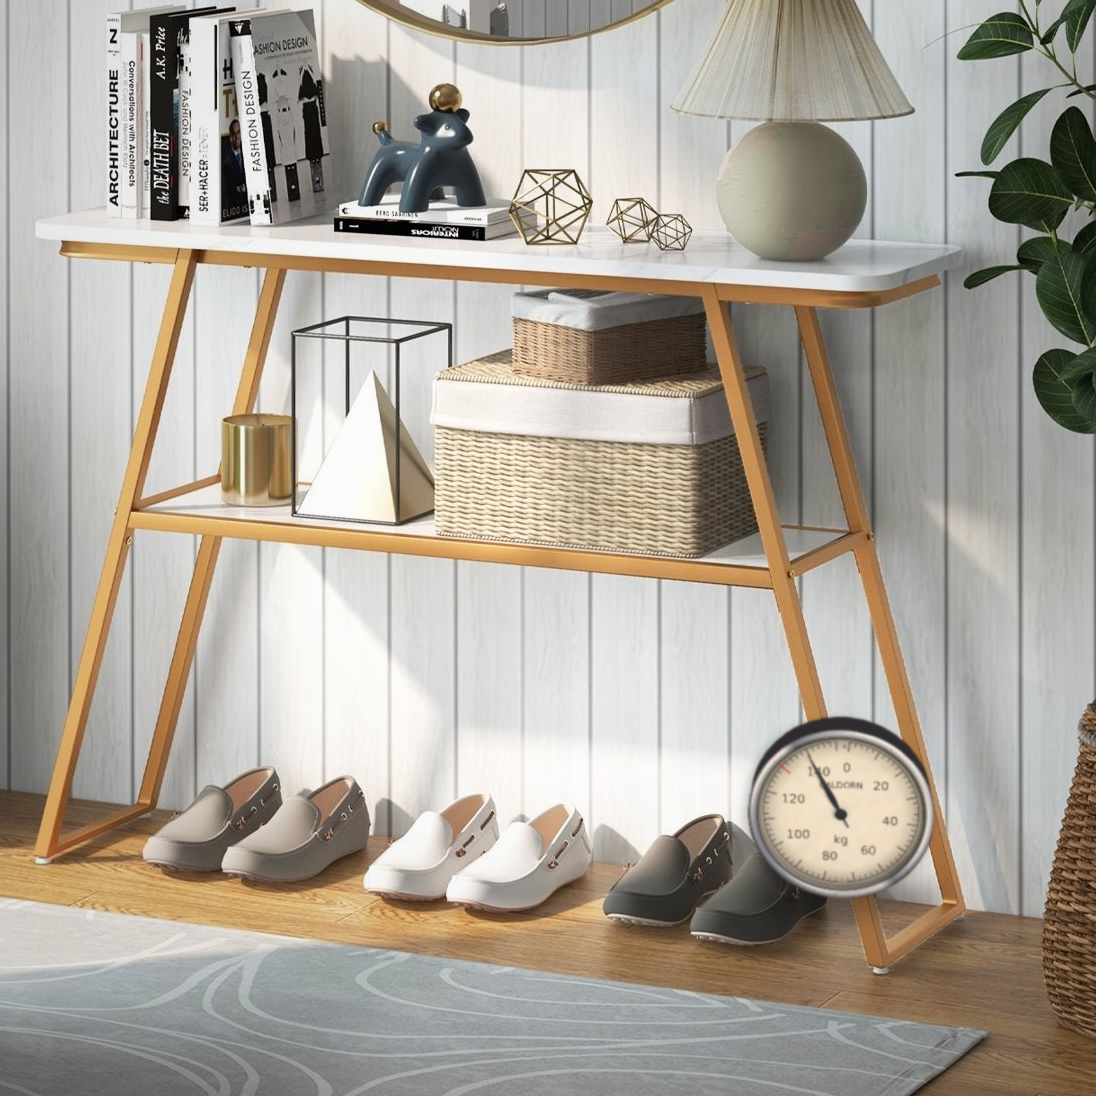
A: 140 kg
